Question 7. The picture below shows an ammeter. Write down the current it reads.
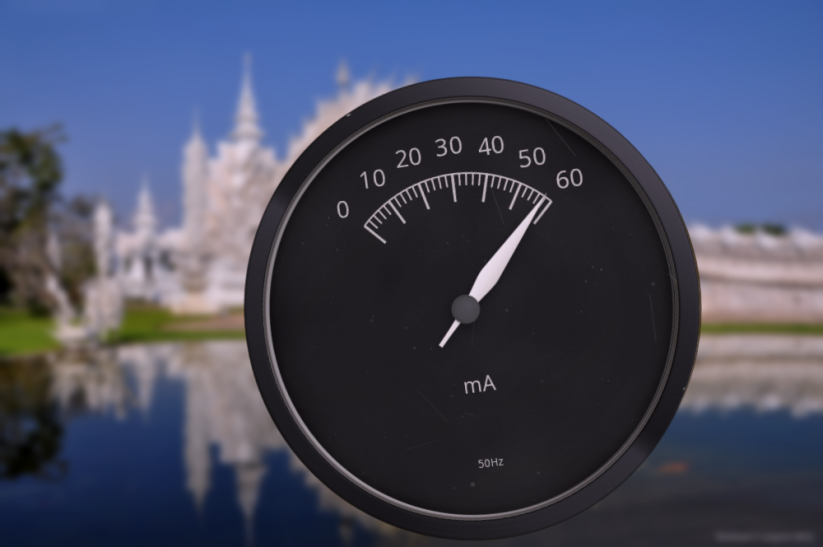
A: 58 mA
